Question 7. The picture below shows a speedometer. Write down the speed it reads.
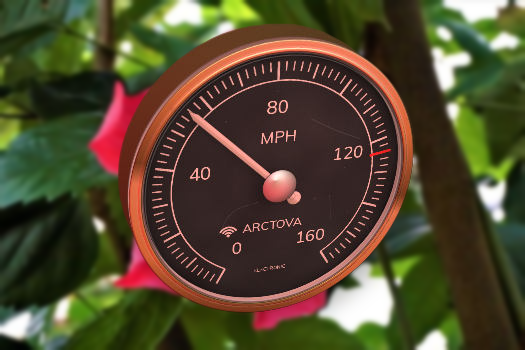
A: 56 mph
